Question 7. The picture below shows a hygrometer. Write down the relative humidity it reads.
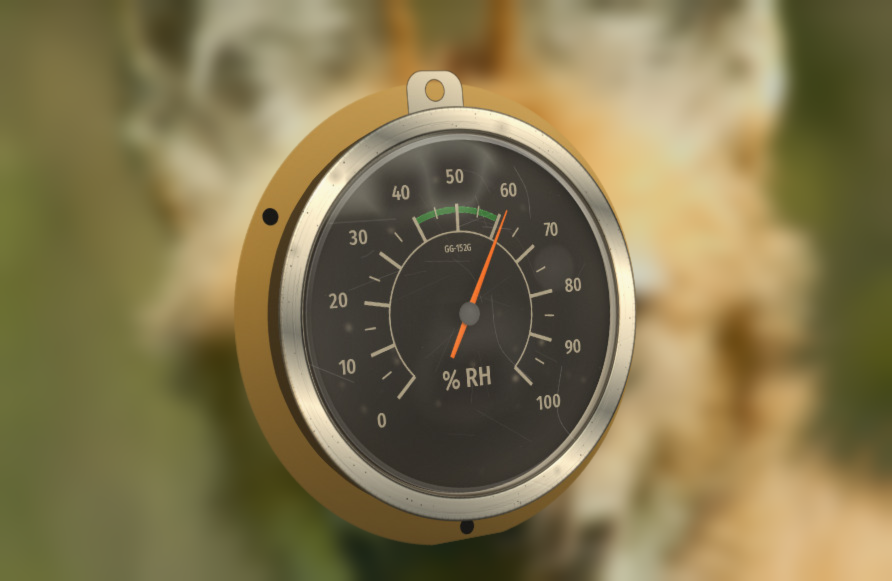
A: 60 %
